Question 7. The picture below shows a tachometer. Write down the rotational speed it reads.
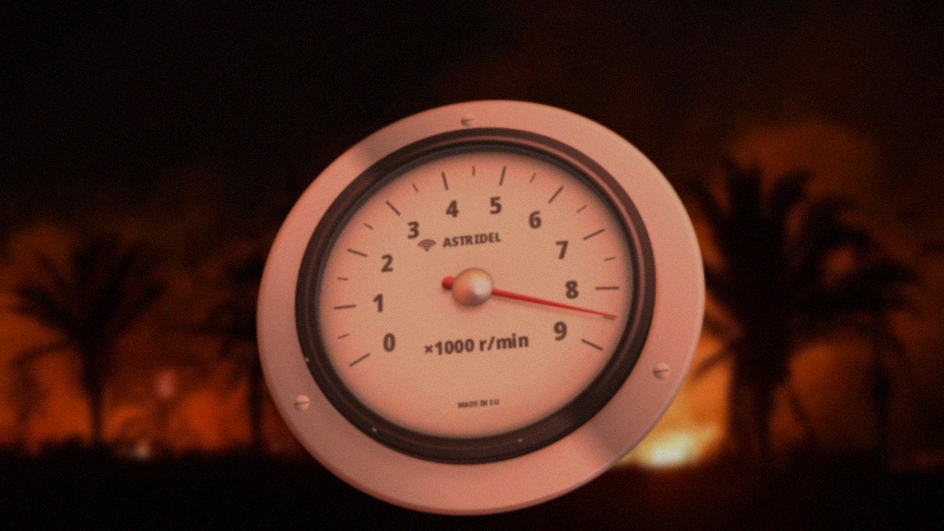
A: 8500 rpm
